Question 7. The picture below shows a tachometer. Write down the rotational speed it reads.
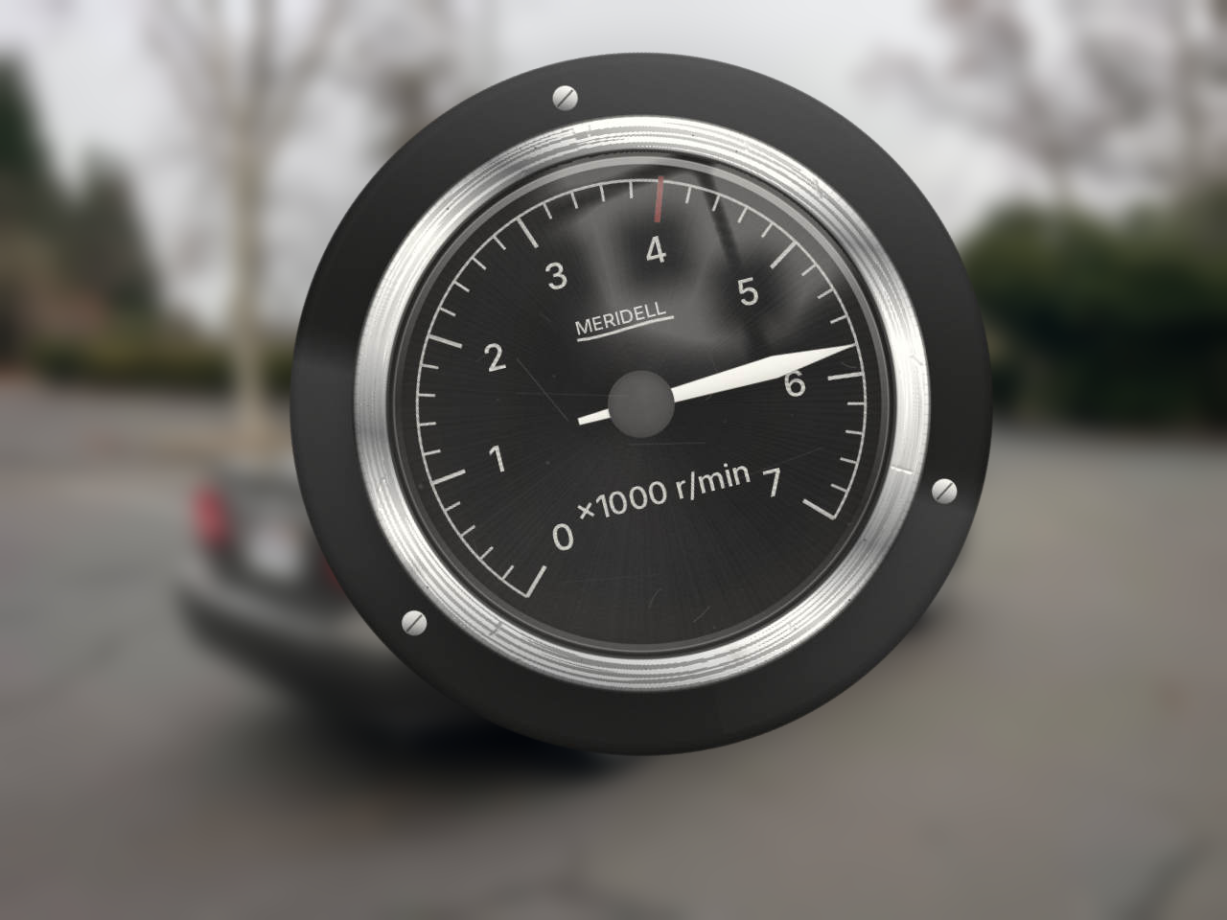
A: 5800 rpm
